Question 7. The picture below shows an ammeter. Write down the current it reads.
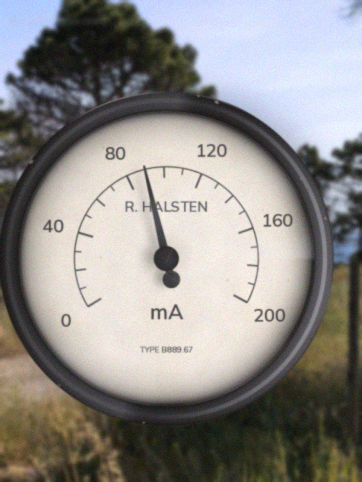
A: 90 mA
